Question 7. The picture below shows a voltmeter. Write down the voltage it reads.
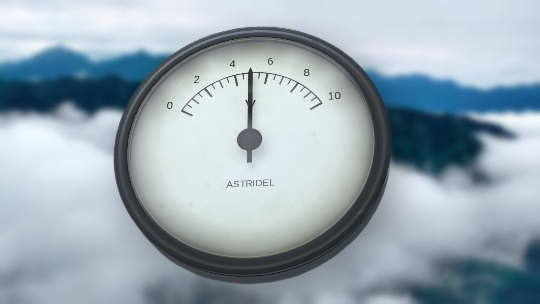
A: 5 V
